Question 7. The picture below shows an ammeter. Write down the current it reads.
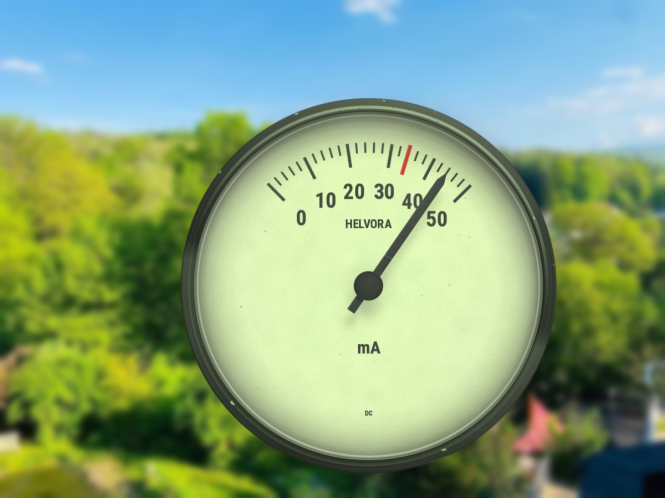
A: 44 mA
